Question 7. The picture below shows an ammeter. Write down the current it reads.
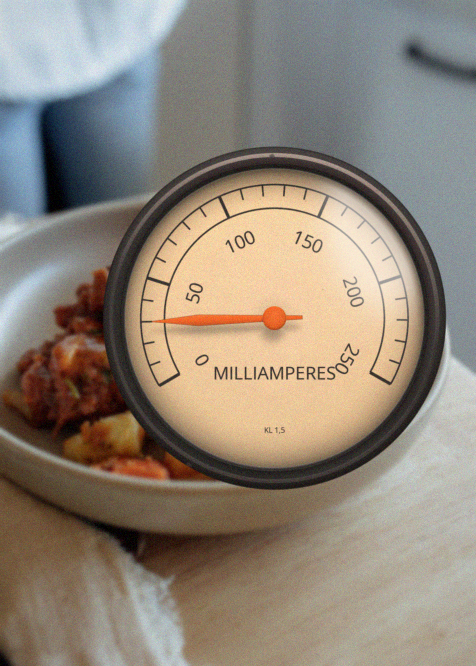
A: 30 mA
